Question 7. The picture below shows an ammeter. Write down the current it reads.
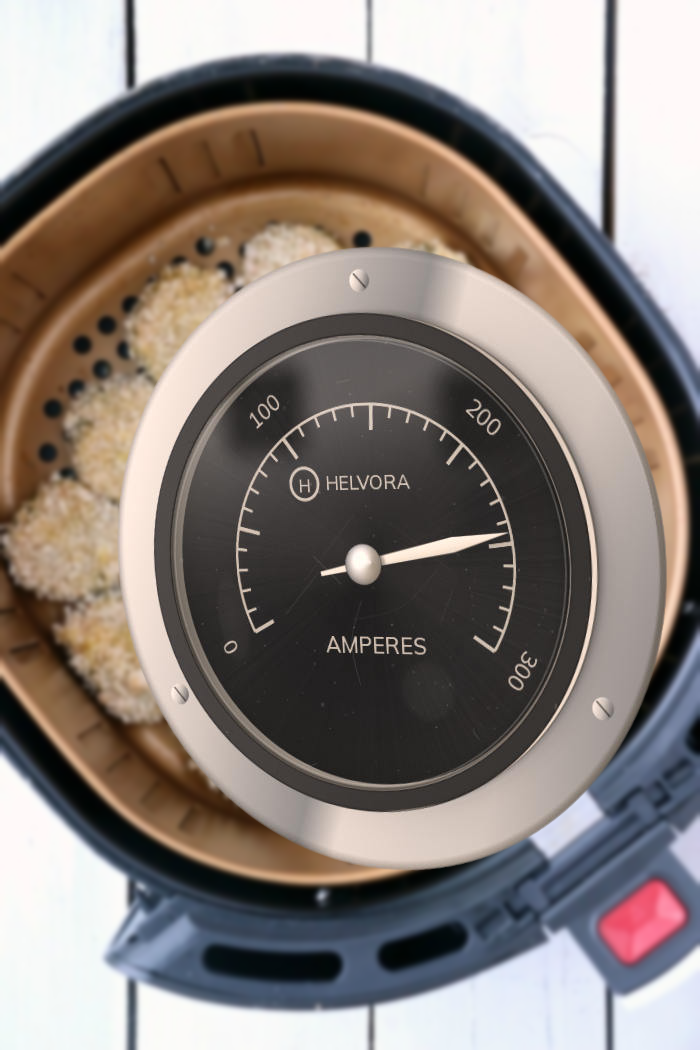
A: 245 A
